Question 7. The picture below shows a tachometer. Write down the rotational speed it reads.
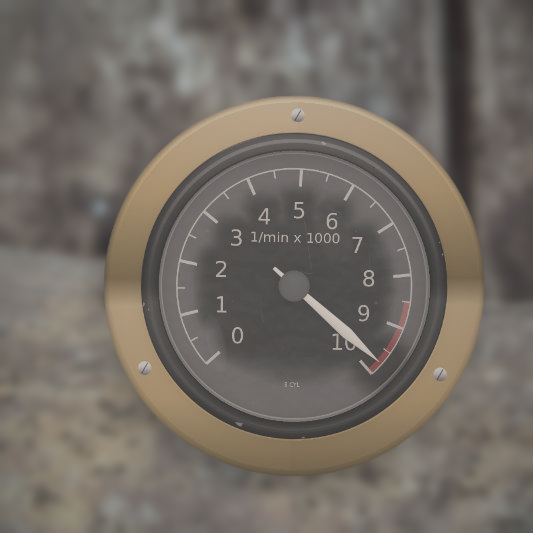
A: 9750 rpm
